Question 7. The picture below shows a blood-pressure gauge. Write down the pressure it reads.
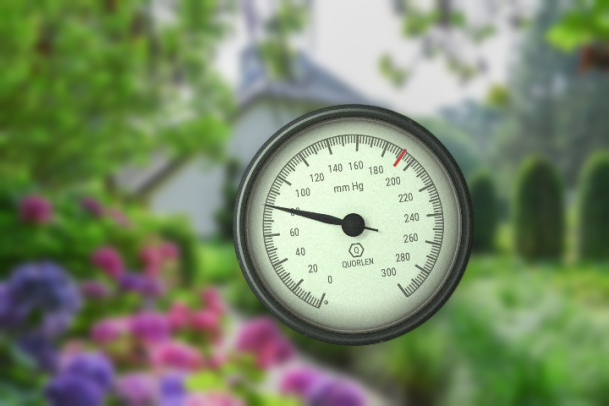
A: 80 mmHg
